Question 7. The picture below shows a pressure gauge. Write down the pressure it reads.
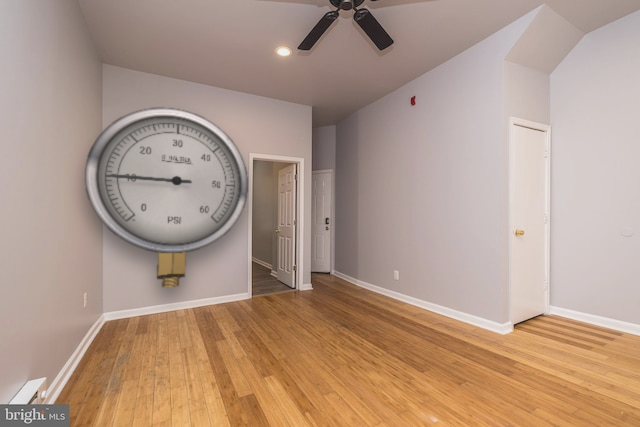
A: 10 psi
